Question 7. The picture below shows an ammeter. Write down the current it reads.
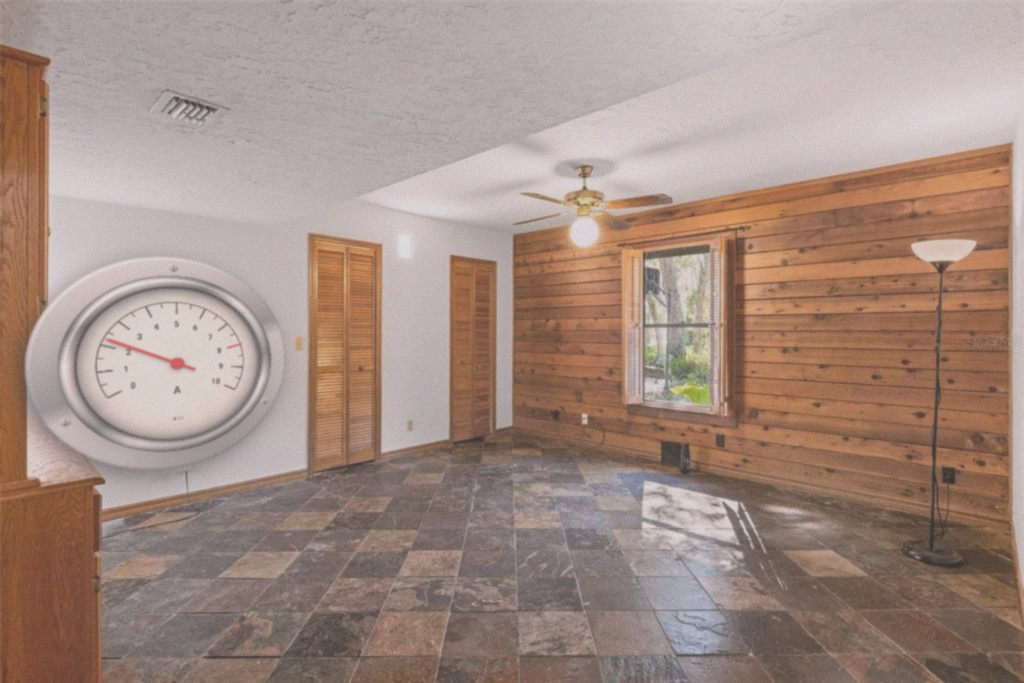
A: 2.25 A
